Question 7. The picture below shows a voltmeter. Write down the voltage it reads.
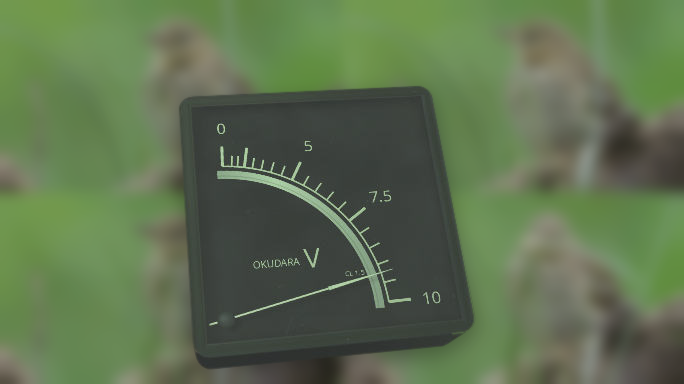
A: 9.25 V
